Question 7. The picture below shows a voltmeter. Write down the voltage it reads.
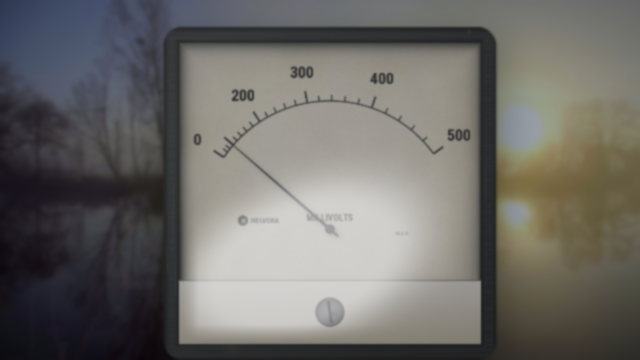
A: 100 mV
